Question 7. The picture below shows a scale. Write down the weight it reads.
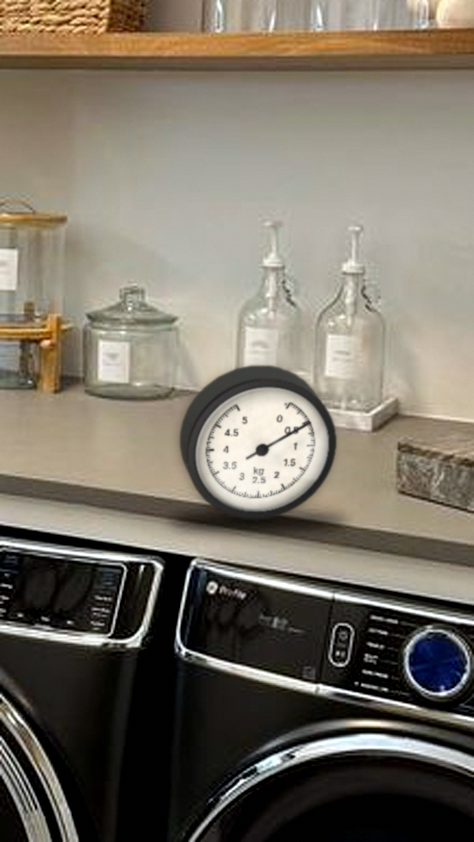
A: 0.5 kg
